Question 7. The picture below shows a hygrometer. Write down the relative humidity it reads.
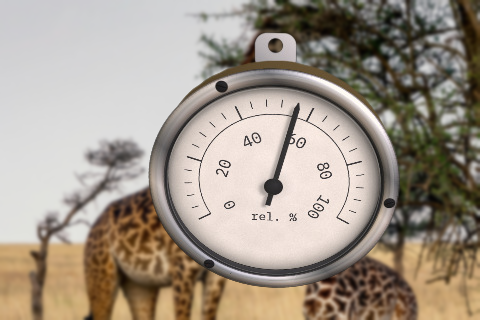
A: 56 %
